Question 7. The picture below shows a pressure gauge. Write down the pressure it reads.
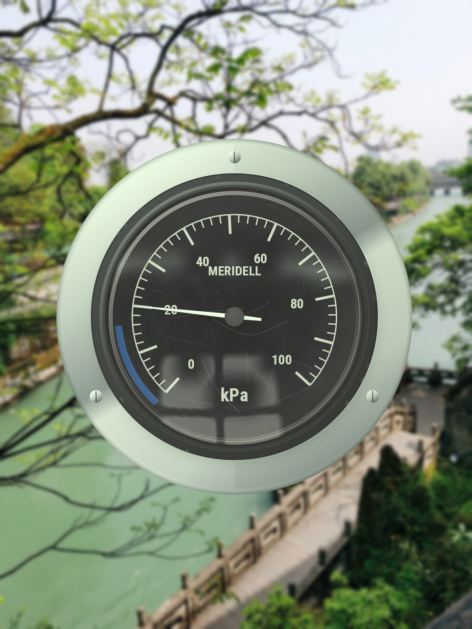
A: 20 kPa
